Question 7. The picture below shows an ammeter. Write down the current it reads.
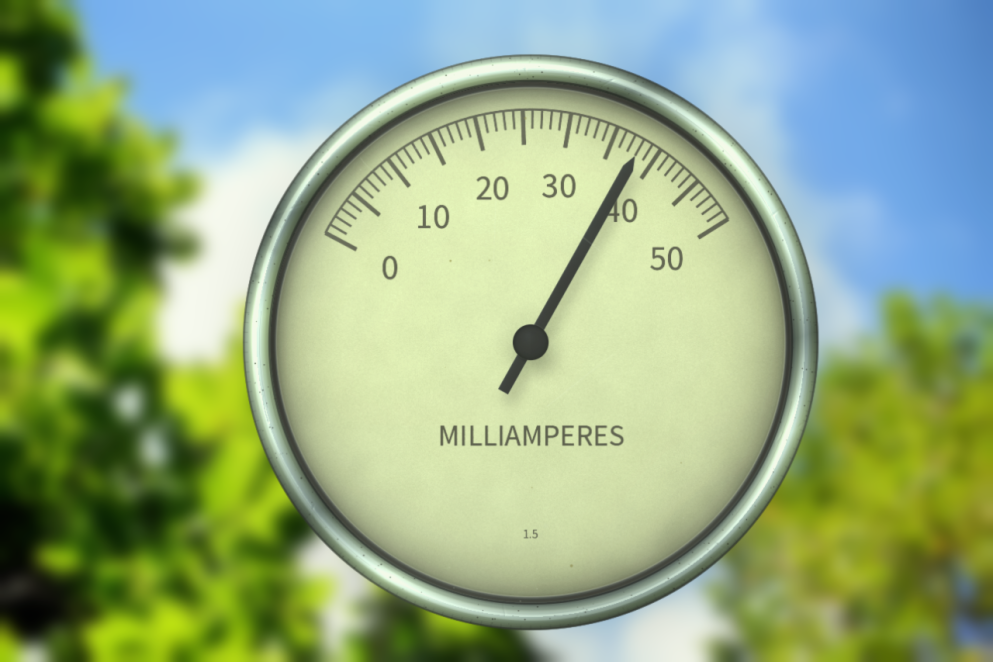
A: 38 mA
